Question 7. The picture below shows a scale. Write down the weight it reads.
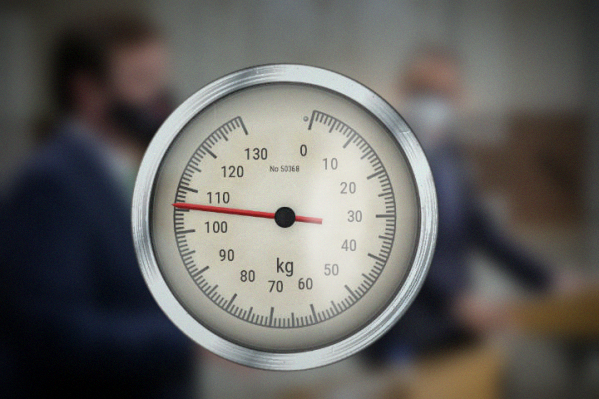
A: 106 kg
